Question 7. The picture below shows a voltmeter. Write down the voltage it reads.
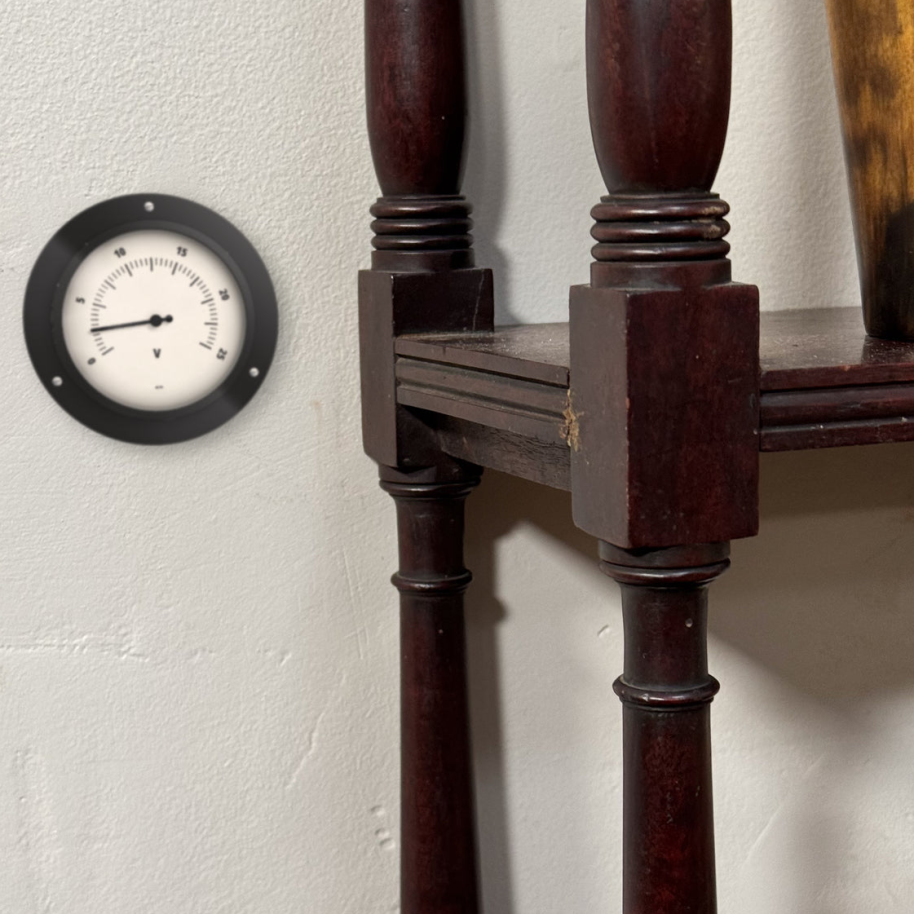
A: 2.5 V
